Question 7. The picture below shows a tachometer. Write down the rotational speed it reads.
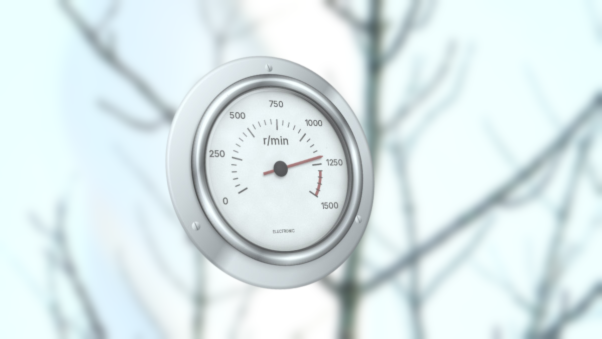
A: 1200 rpm
